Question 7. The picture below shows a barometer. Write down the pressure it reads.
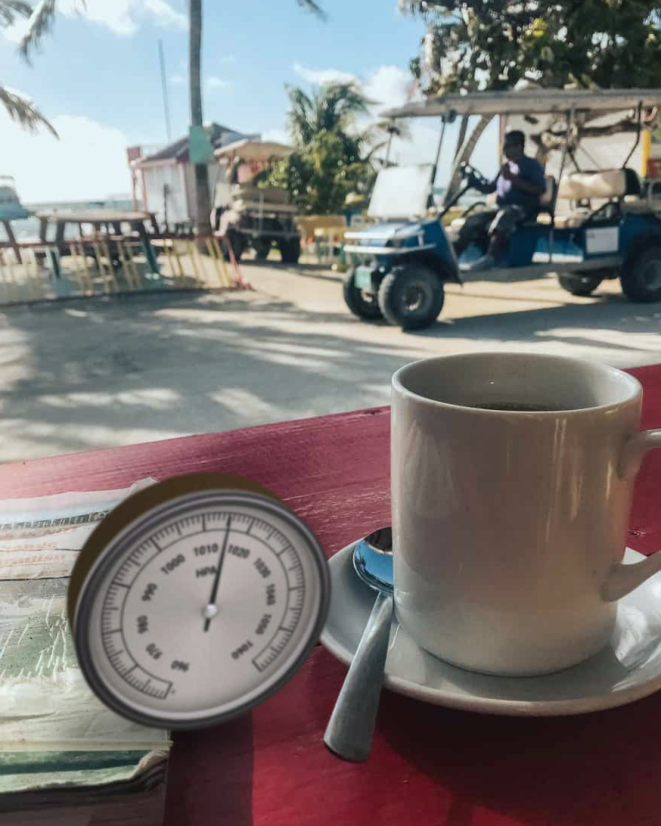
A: 1015 hPa
